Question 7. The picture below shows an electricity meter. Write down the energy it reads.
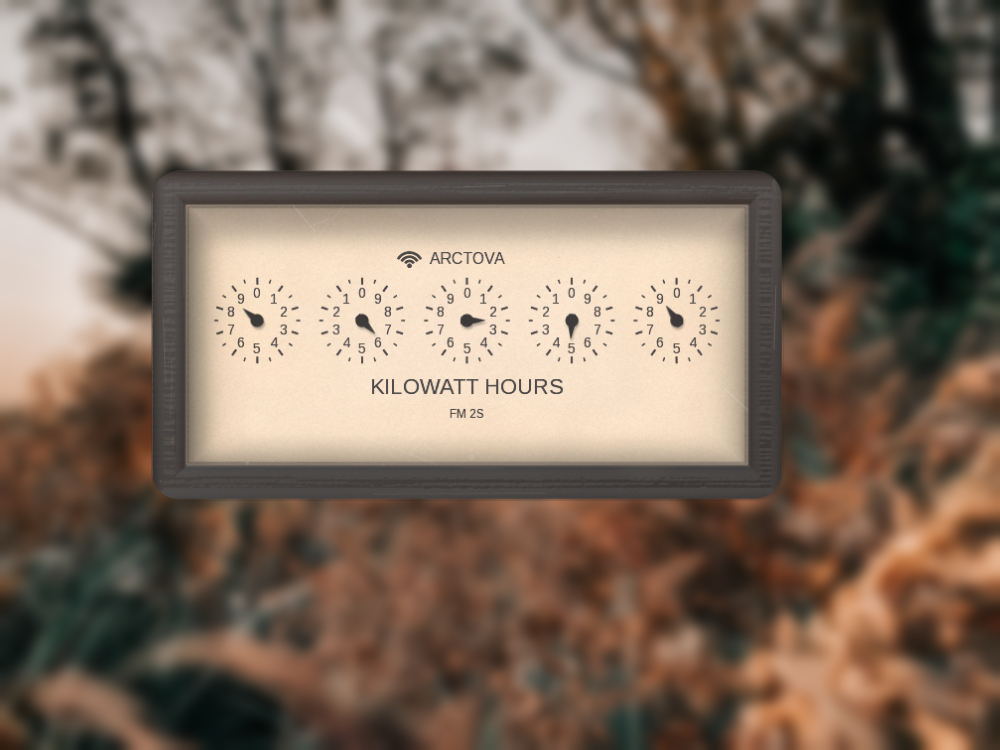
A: 86249 kWh
